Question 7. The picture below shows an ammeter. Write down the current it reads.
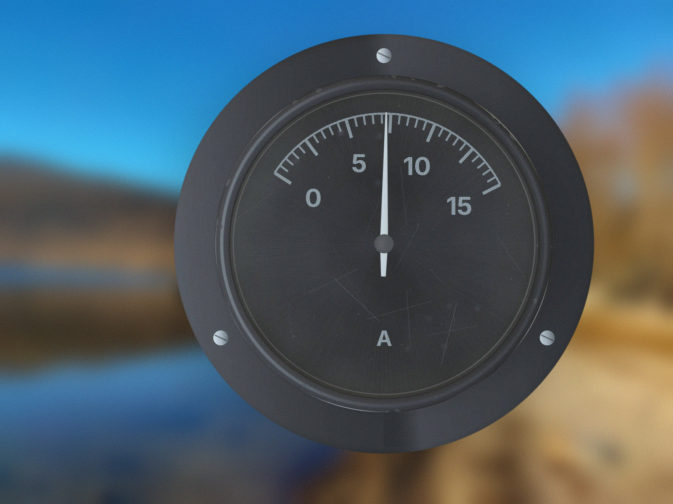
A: 7.25 A
